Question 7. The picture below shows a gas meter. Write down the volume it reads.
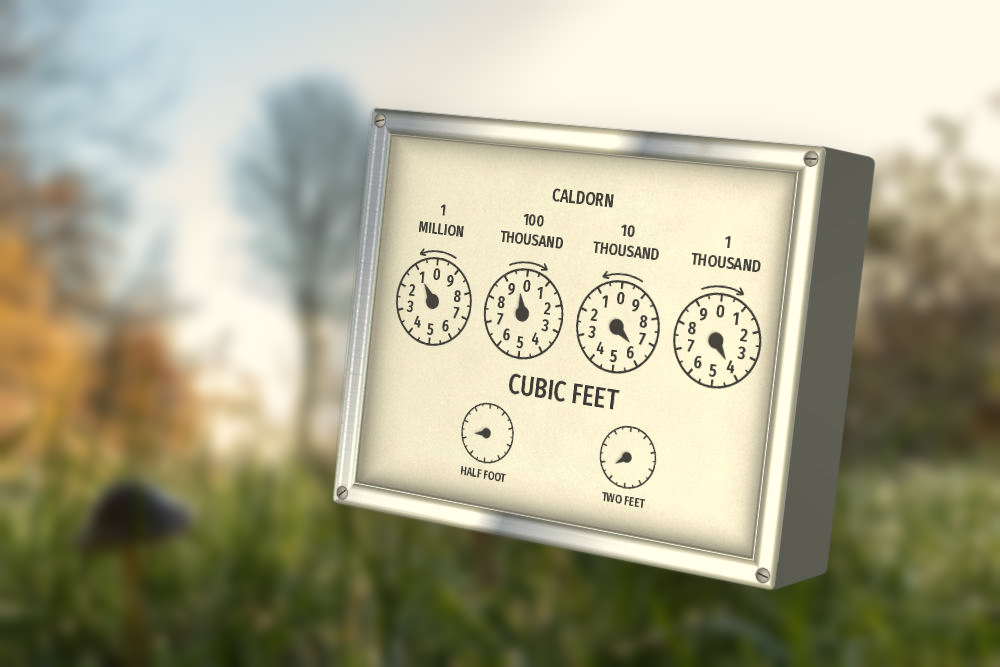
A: 96400 ft³
